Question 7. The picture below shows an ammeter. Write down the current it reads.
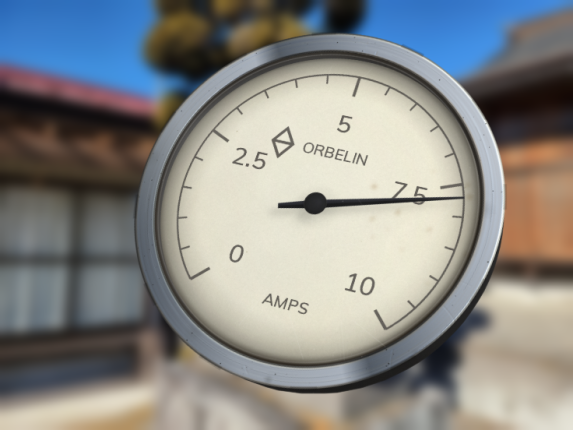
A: 7.75 A
